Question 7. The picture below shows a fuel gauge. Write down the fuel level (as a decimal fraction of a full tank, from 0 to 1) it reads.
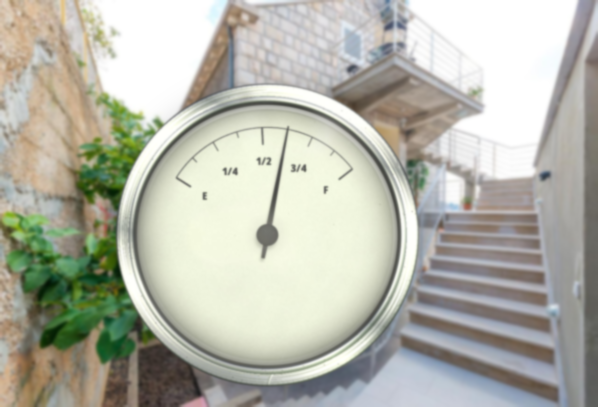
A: 0.625
